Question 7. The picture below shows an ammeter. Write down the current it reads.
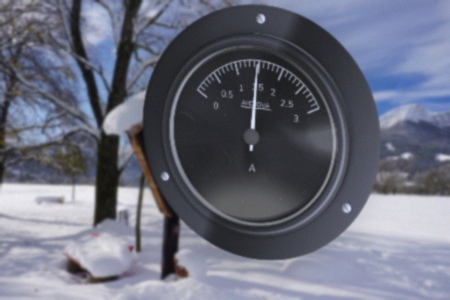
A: 1.5 A
